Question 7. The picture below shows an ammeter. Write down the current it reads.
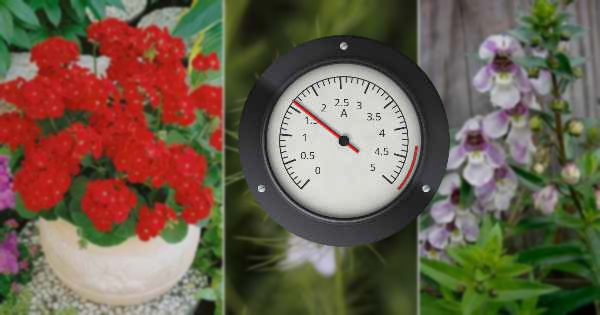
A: 1.6 A
